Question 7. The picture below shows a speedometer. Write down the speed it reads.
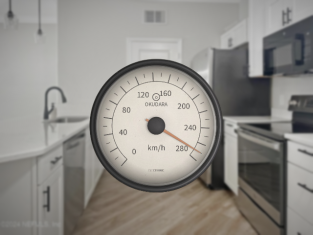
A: 270 km/h
